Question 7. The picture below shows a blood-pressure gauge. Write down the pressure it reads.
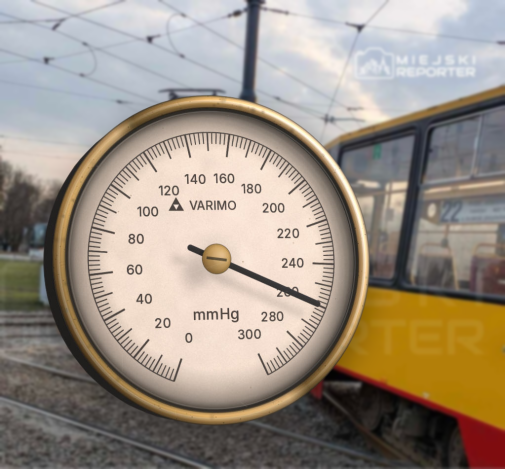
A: 260 mmHg
